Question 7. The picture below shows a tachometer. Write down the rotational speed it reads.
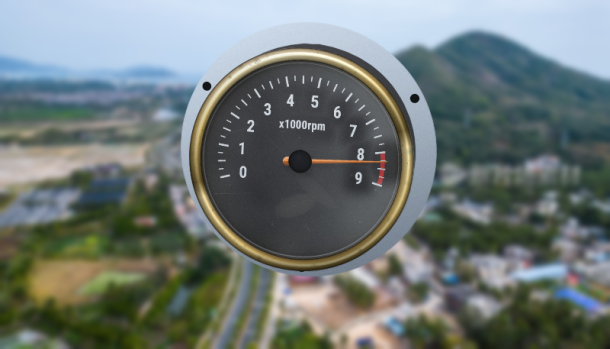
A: 8250 rpm
